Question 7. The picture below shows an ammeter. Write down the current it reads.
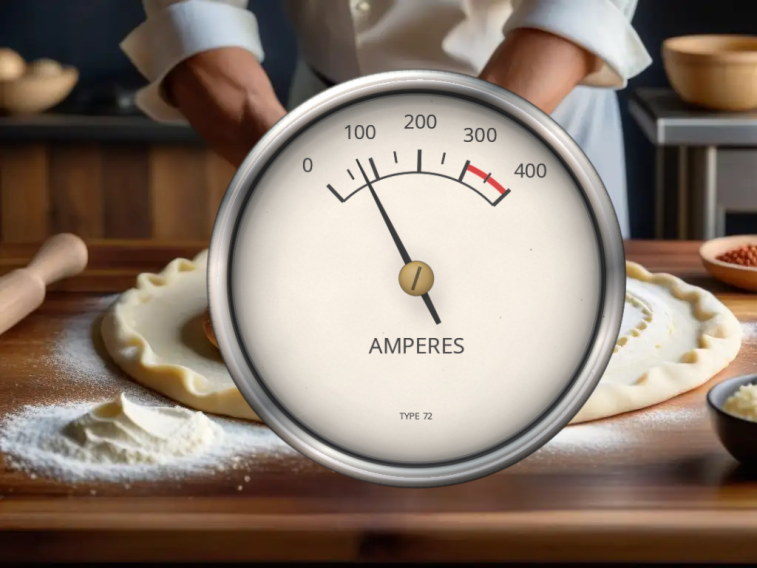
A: 75 A
